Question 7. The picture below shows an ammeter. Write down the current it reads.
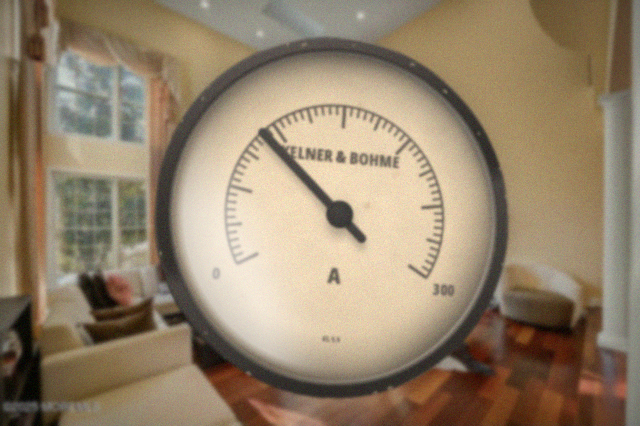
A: 90 A
